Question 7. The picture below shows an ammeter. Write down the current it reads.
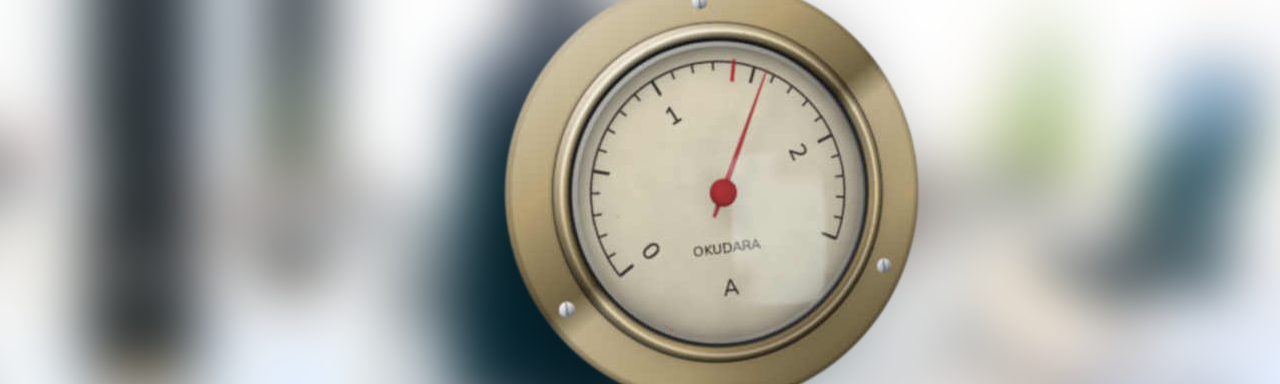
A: 1.55 A
